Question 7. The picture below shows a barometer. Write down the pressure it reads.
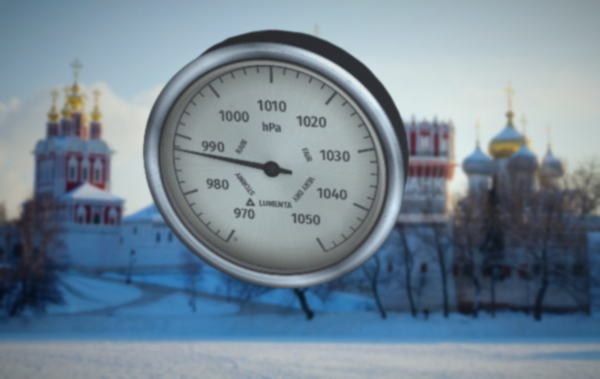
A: 988 hPa
